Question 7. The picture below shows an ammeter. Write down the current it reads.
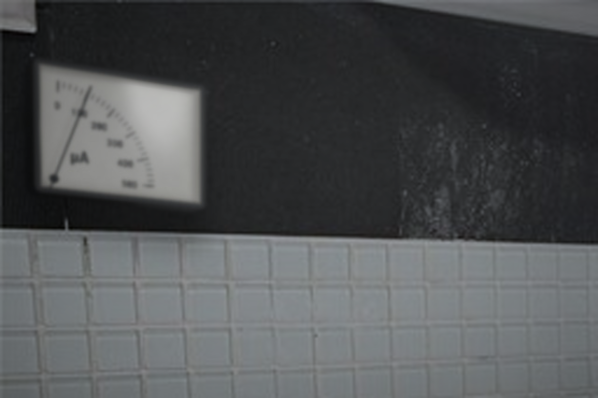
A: 100 µA
